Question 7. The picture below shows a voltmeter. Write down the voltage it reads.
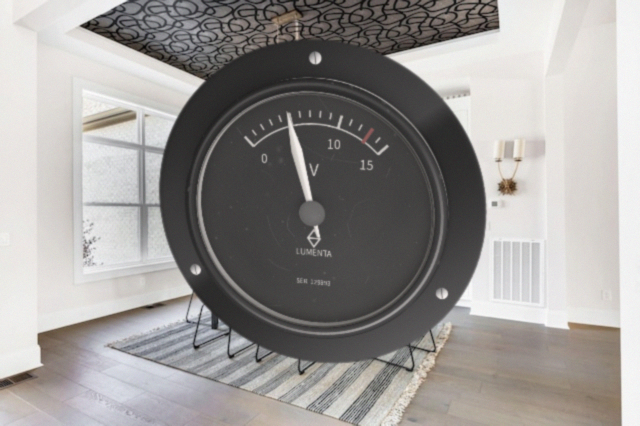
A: 5 V
